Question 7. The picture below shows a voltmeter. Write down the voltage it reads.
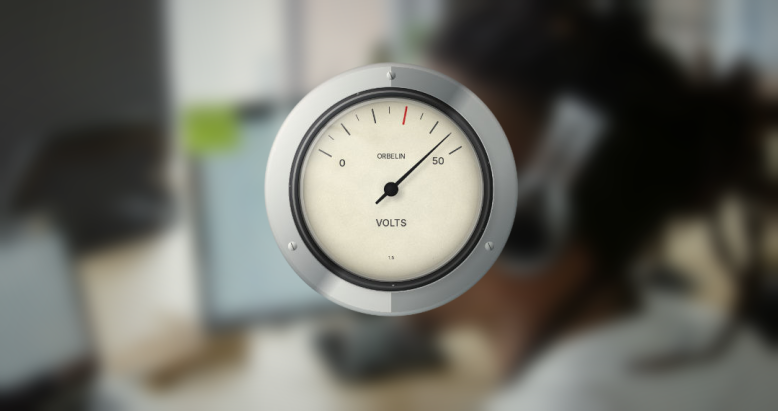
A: 45 V
